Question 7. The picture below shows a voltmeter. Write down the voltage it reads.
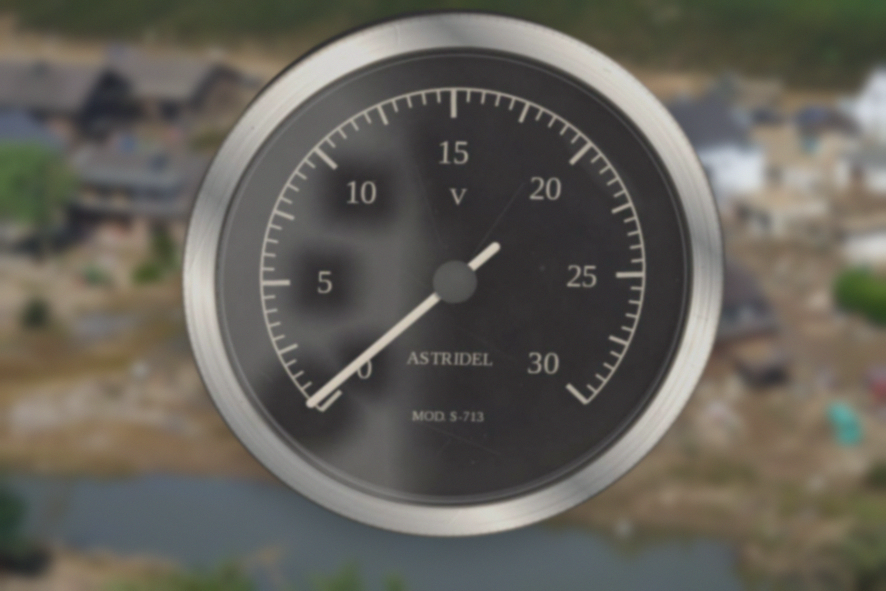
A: 0.5 V
